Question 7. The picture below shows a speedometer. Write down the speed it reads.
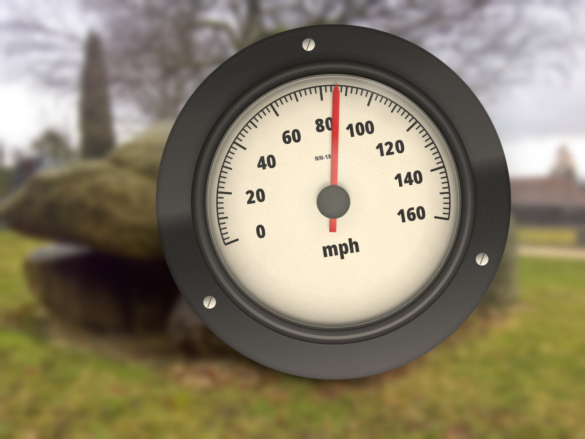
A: 86 mph
